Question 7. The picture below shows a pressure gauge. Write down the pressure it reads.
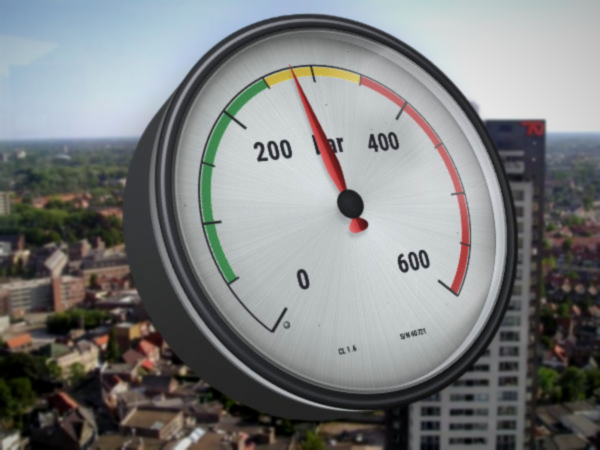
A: 275 bar
